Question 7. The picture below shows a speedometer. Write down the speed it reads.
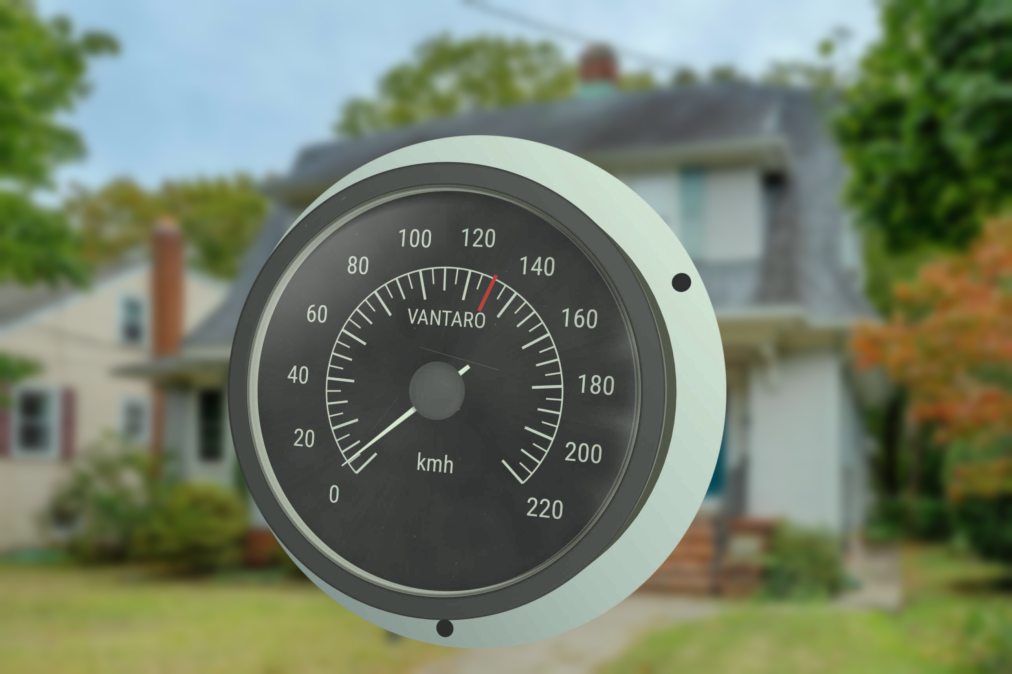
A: 5 km/h
